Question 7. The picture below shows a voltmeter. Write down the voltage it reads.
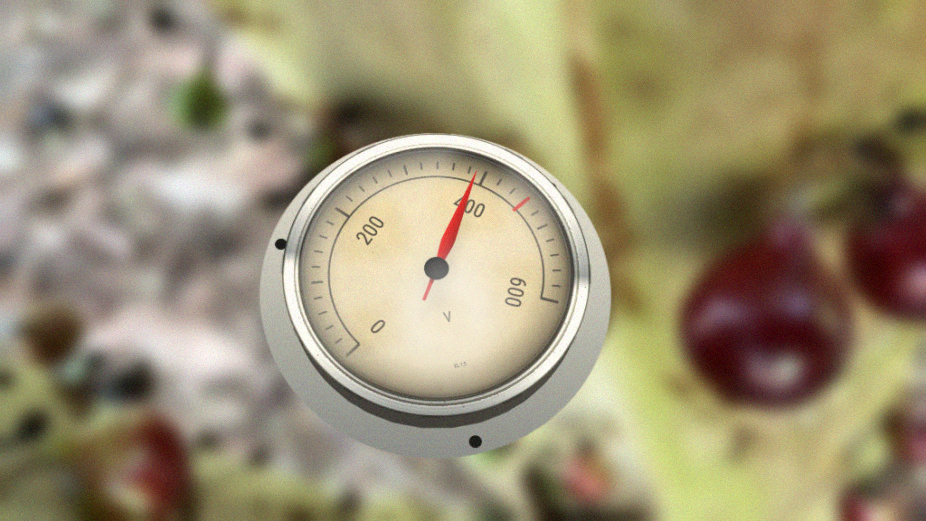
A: 390 V
